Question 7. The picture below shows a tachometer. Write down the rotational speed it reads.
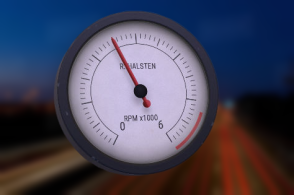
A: 2500 rpm
